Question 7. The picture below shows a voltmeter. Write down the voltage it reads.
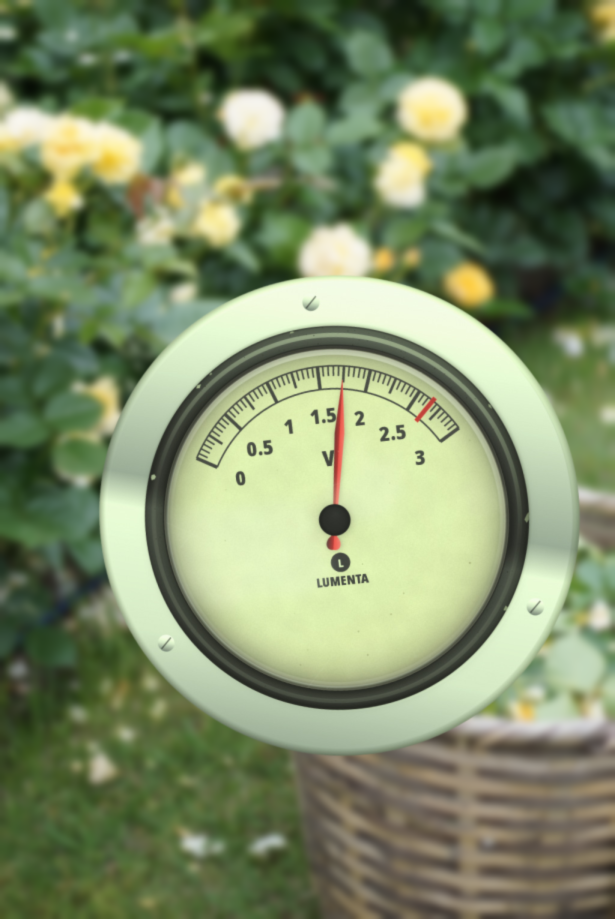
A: 1.75 V
